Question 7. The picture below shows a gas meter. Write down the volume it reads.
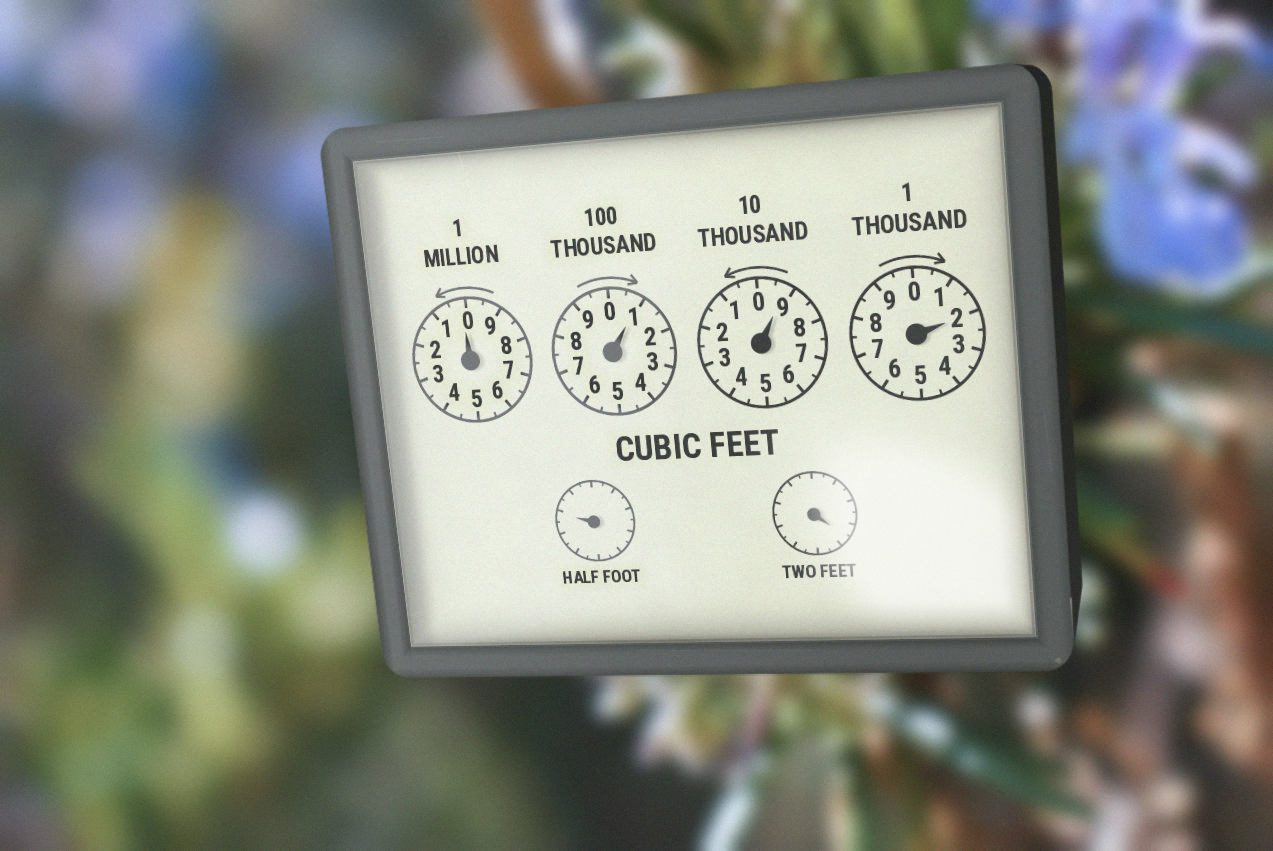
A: 9200 ft³
